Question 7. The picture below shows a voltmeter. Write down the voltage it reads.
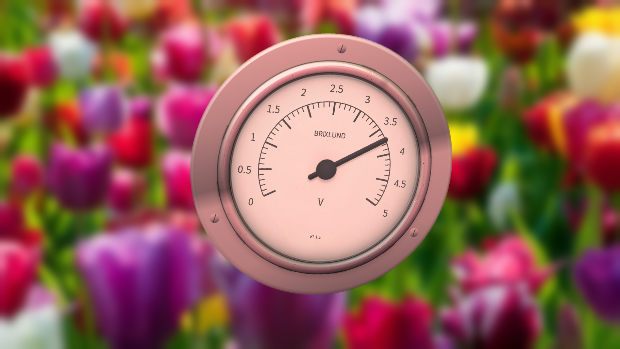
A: 3.7 V
